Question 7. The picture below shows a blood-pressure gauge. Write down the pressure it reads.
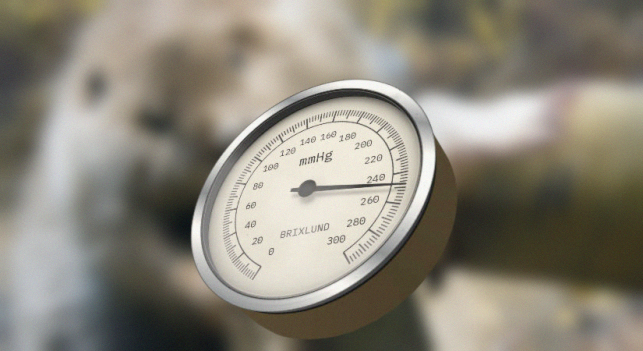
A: 250 mmHg
